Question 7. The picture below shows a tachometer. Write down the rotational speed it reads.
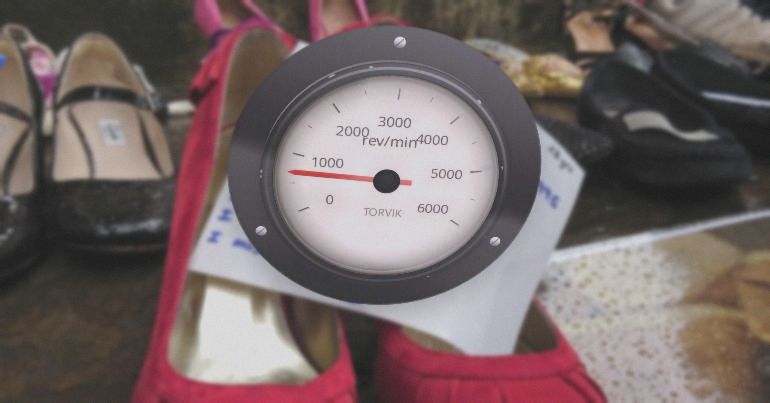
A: 750 rpm
